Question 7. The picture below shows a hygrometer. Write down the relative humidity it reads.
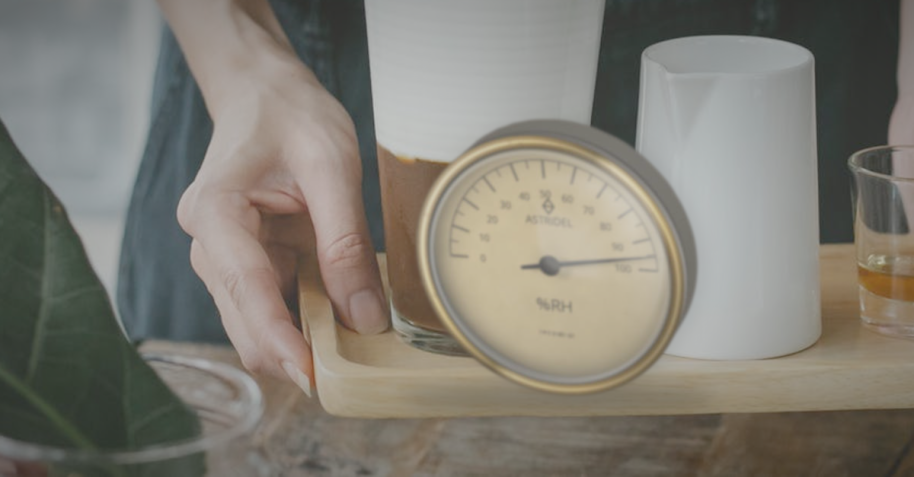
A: 95 %
